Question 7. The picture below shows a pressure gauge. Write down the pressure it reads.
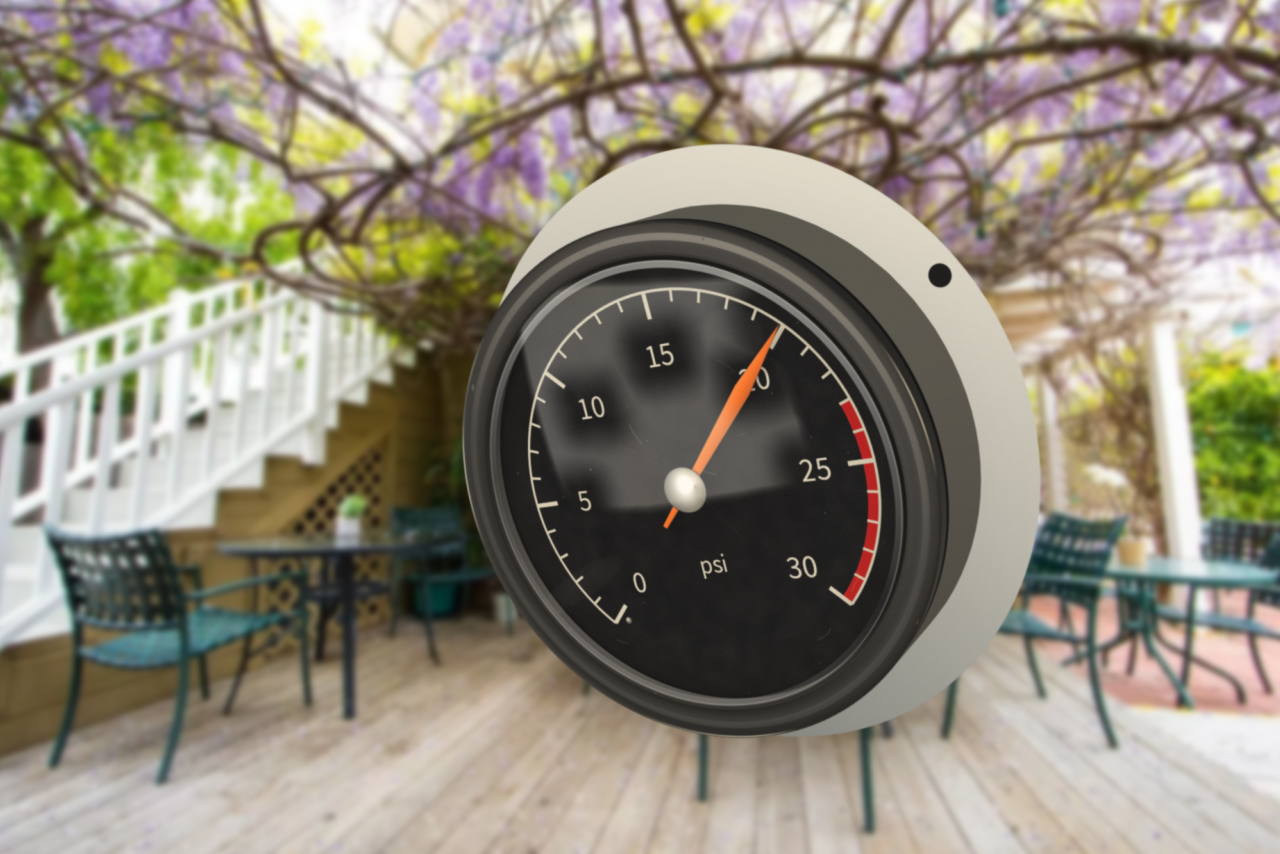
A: 20 psi
